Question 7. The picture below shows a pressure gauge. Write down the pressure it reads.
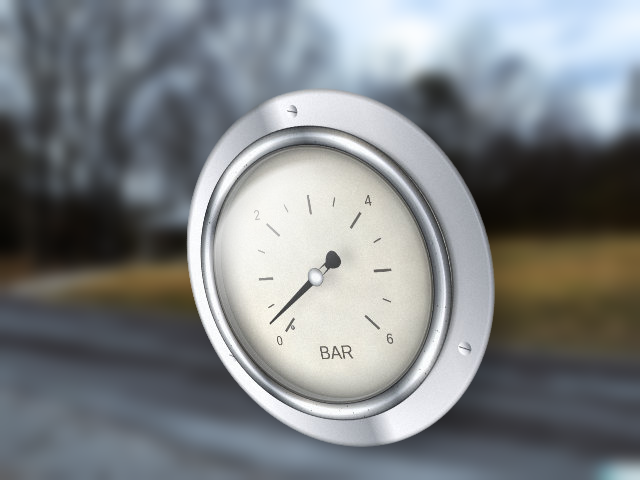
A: 0.25 bar
